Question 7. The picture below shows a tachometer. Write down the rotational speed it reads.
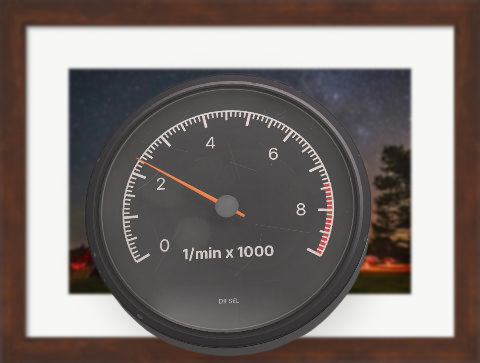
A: 2300 rpm
